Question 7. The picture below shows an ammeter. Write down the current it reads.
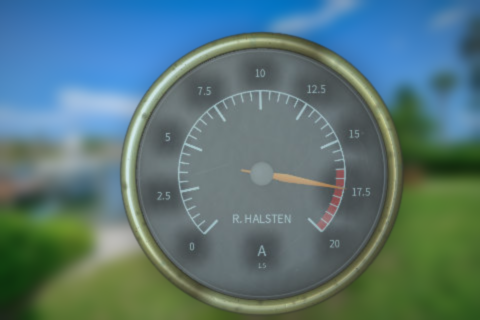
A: 17.5 A
